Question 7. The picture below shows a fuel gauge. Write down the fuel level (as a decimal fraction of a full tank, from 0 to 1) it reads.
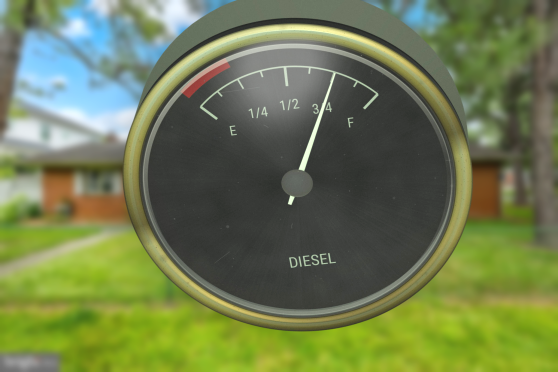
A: 0.75
